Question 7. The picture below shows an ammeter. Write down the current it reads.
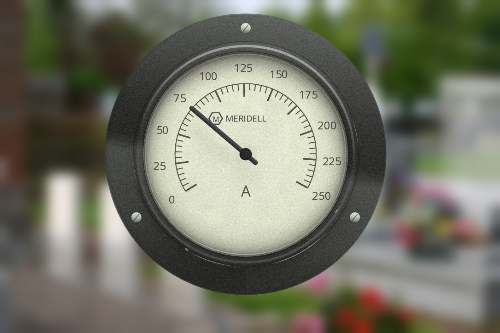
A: 75 A
